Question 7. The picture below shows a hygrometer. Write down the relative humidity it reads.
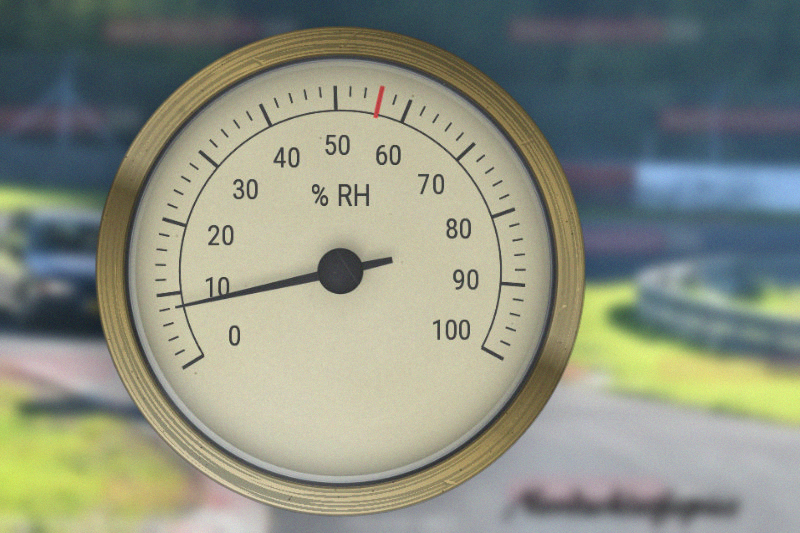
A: 8 %
